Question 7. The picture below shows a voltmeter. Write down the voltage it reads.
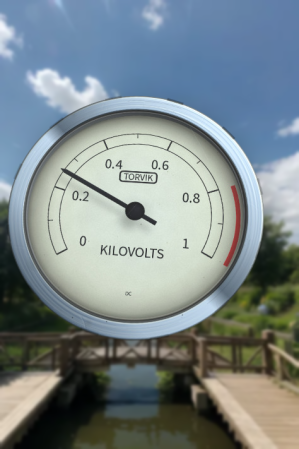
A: 0.25 kV
